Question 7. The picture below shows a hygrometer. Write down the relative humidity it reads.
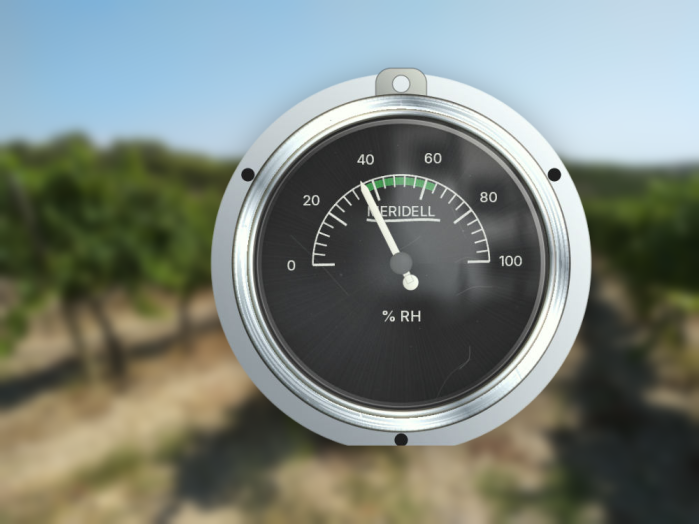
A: 36 %
